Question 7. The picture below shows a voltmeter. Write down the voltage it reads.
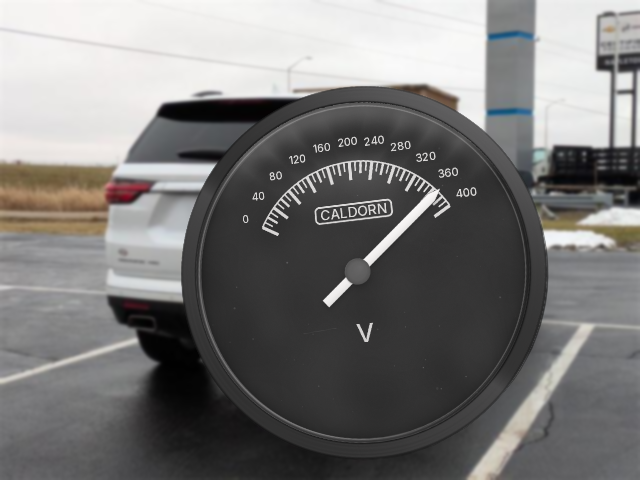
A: 370 V
